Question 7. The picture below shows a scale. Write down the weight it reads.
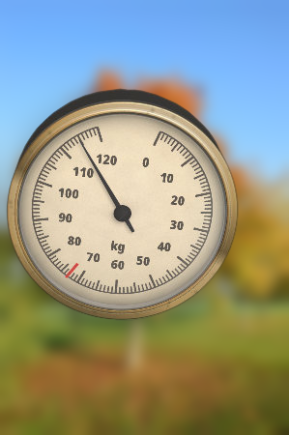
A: 115 kg
